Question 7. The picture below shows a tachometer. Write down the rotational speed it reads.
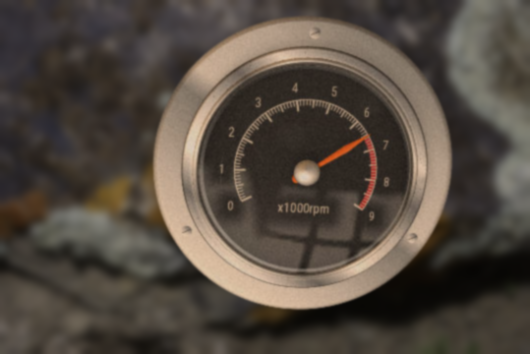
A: 6500 rpm
